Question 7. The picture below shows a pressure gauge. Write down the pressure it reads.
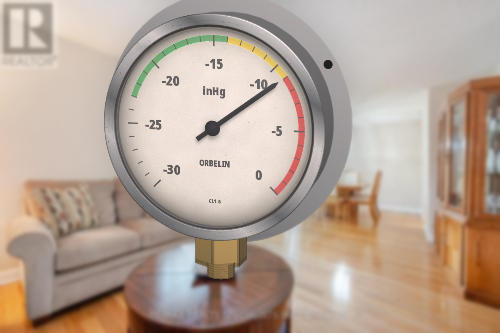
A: -9 inHg
